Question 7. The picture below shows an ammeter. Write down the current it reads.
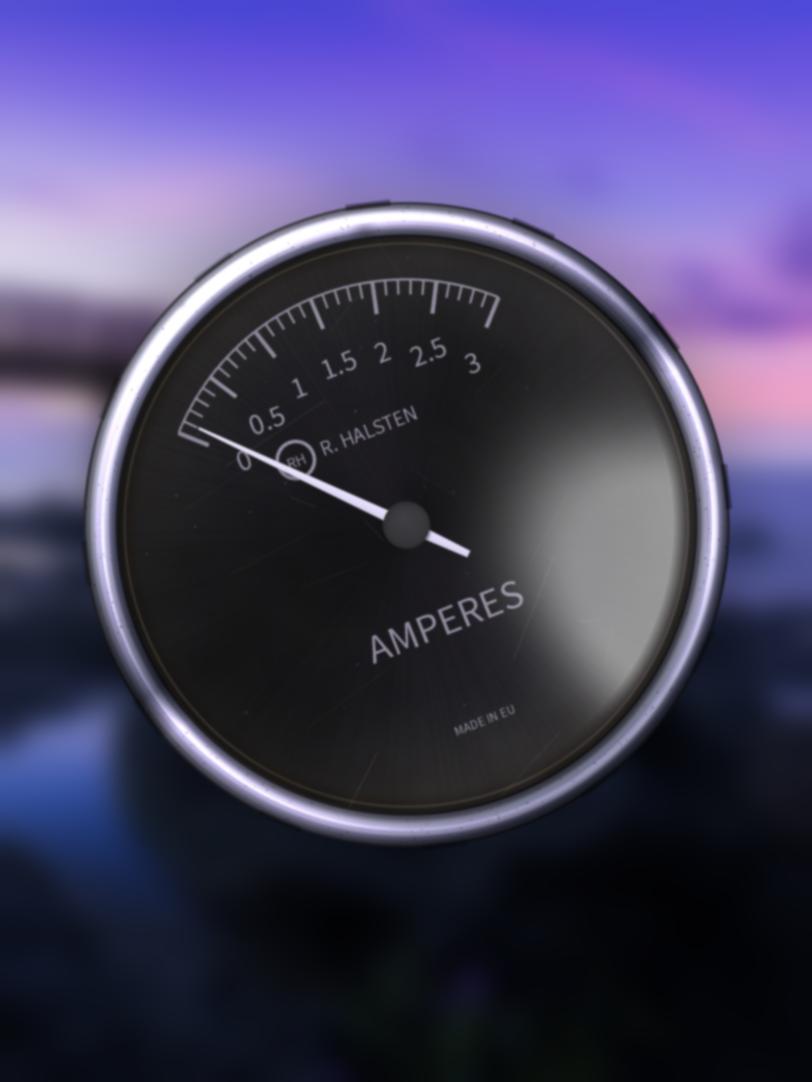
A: 0.1 A
